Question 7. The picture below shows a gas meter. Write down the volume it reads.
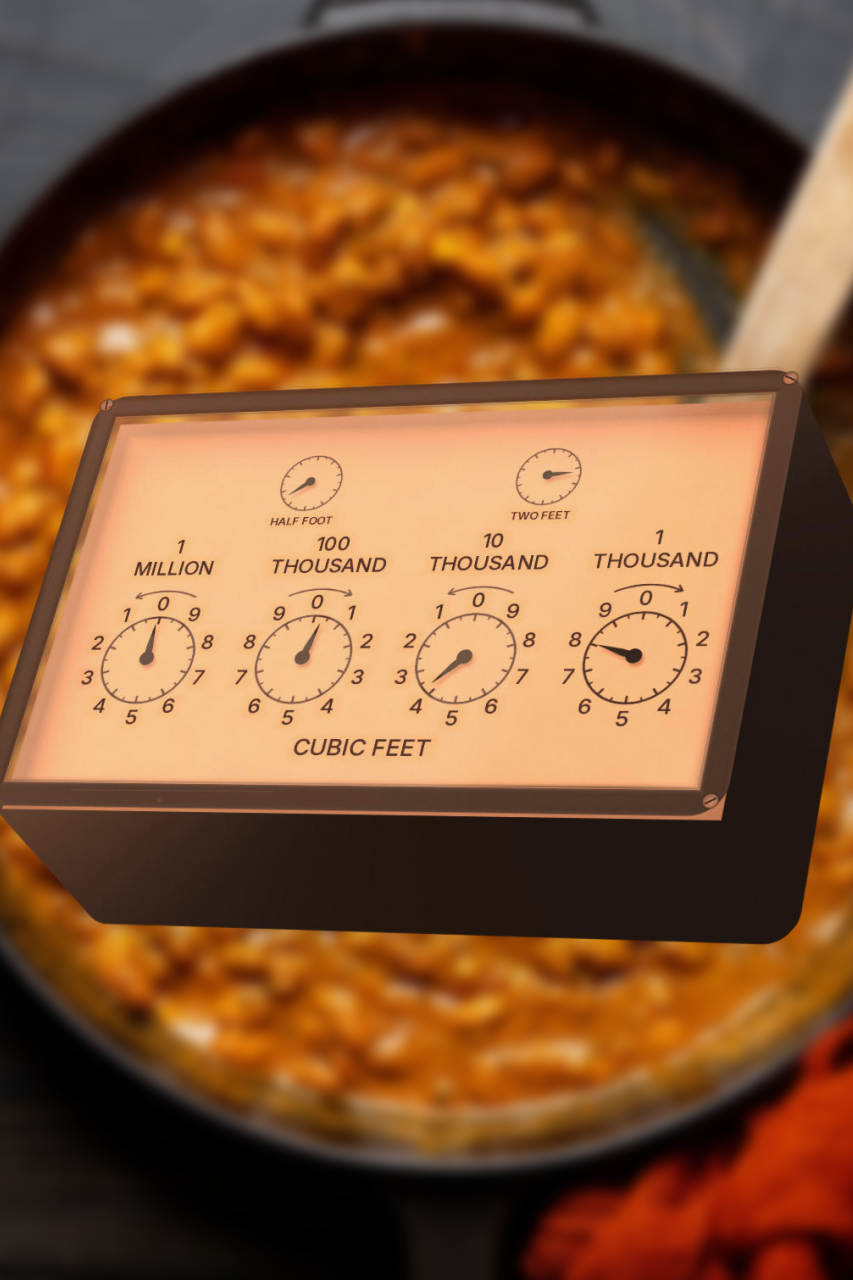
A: 3800 ft³
